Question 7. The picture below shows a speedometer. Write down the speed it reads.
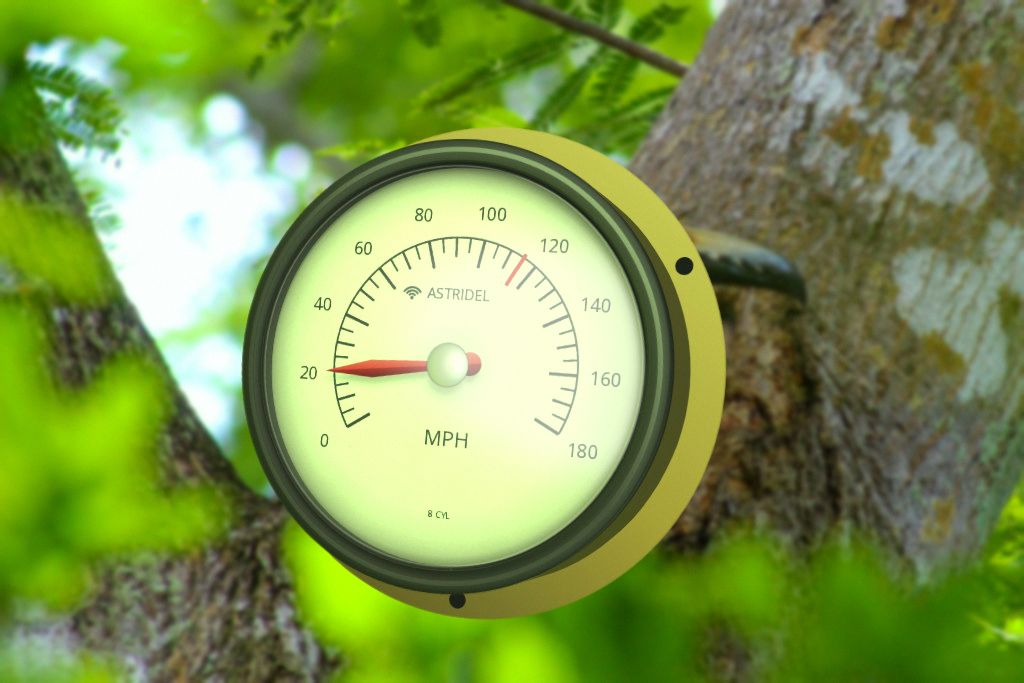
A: 20 mph
